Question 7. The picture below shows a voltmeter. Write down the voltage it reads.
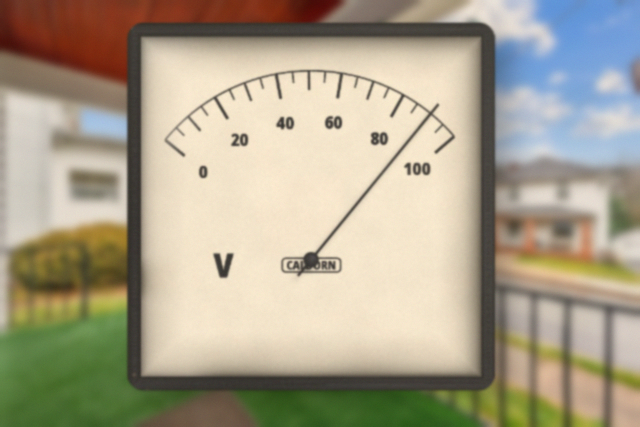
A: 90 V
